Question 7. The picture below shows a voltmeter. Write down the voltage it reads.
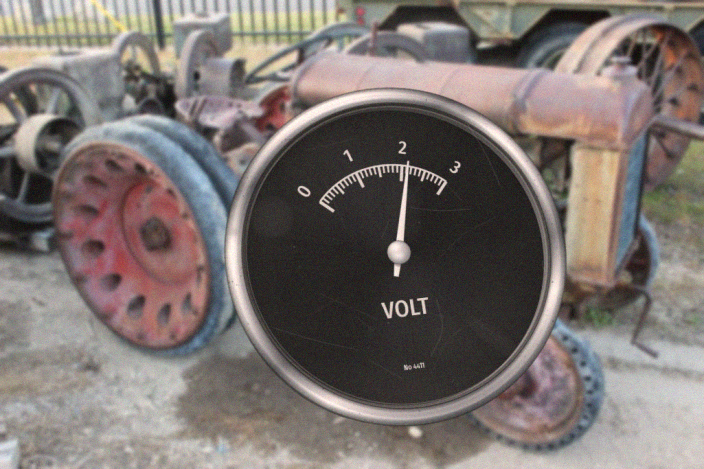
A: 2.1 V
